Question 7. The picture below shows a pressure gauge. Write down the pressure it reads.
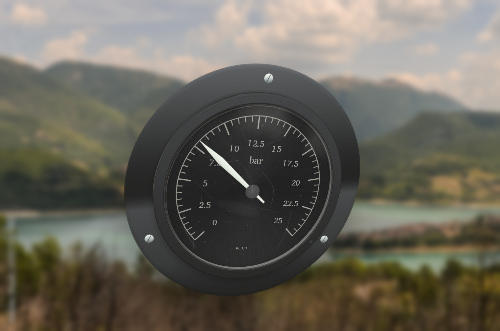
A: 8 bar
